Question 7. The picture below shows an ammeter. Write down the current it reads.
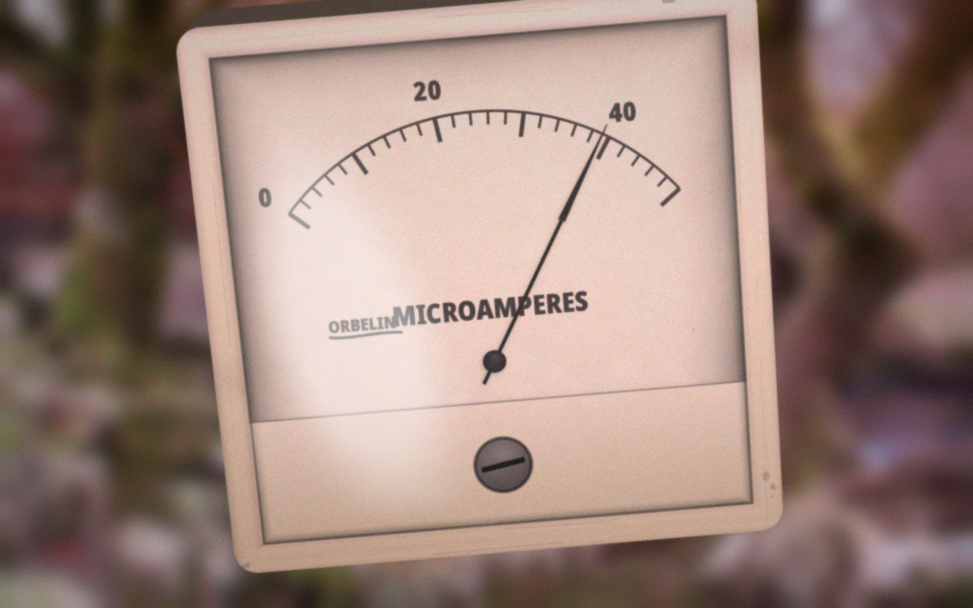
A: 39 µA
